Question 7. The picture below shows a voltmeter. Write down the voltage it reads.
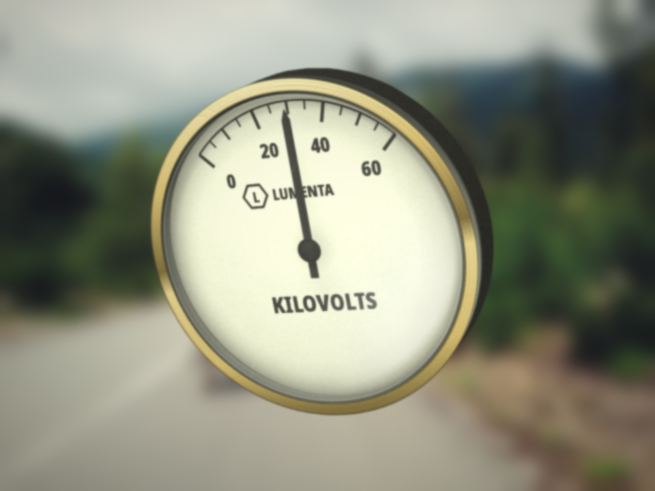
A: 30 kV
